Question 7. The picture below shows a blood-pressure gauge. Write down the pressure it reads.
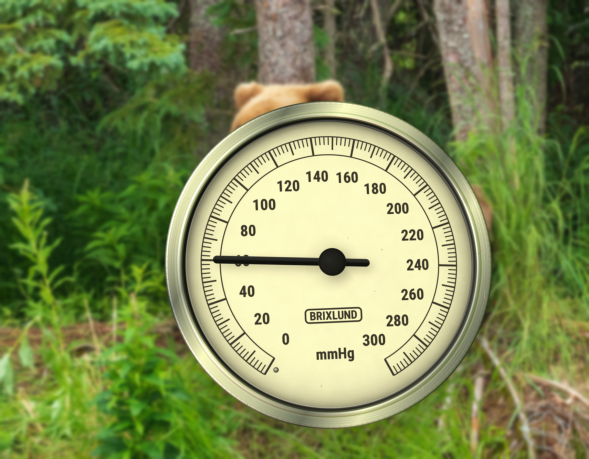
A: 60 mmHg
